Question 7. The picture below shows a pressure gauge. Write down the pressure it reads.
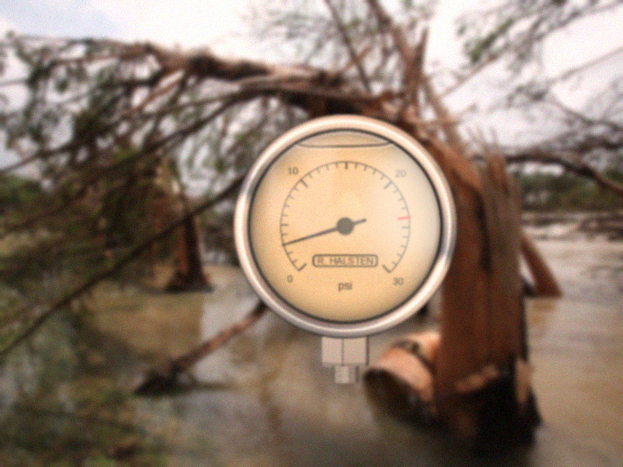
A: 3 psi
